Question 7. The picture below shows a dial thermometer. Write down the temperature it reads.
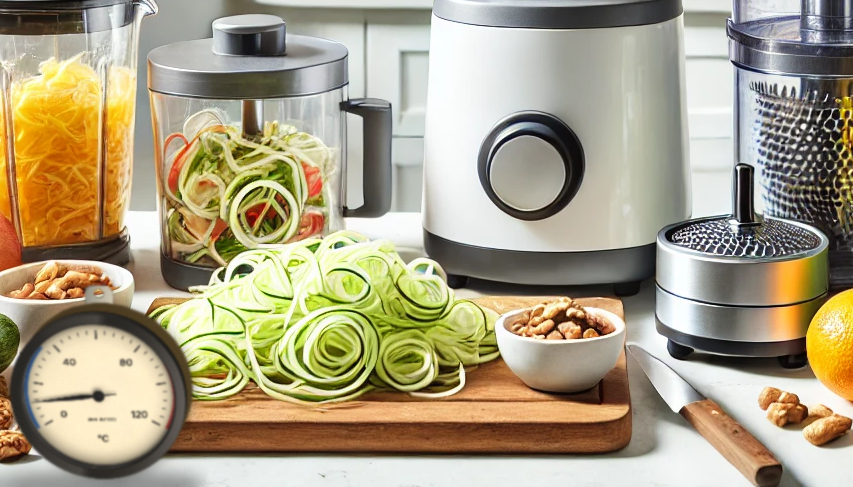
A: 12 °C
